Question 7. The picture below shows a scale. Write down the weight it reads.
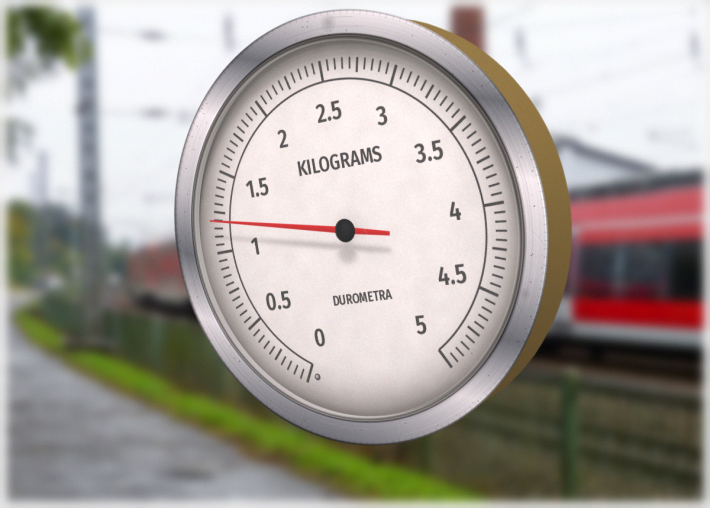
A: 1.2 kg
